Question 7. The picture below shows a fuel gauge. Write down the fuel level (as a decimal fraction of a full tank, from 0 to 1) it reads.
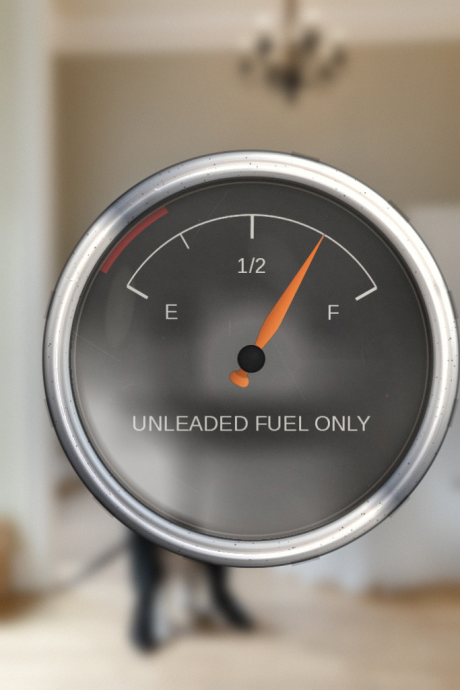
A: 0.75
